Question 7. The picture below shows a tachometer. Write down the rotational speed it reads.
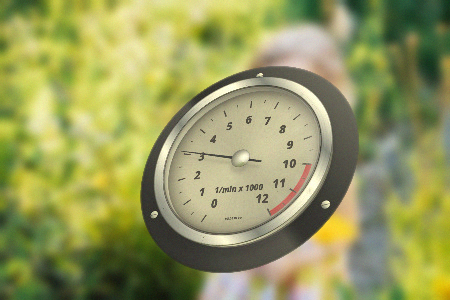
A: 3000 rpm
